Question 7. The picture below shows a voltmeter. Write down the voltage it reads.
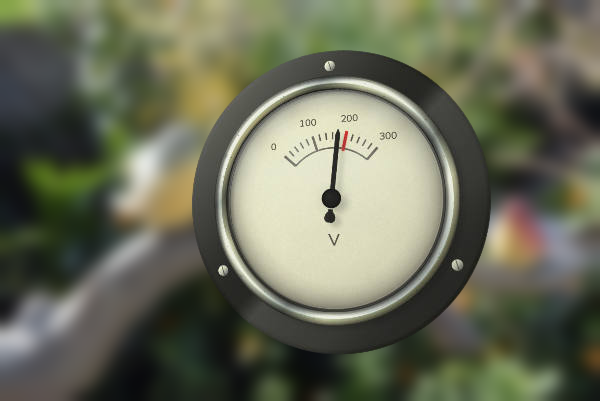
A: 180 V
